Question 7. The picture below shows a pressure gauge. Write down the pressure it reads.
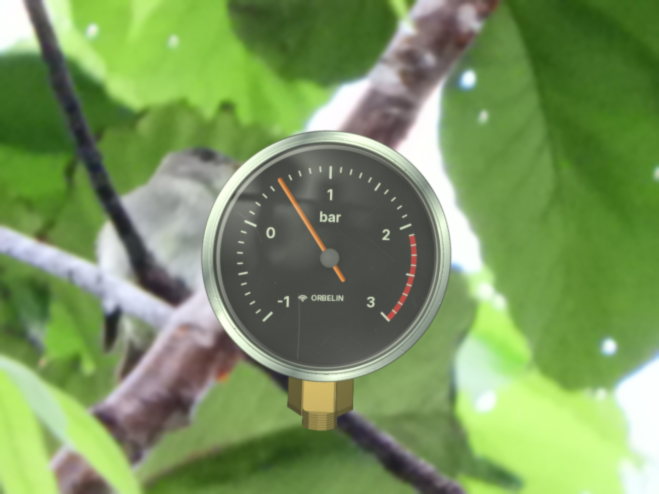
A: 0.5 bar
